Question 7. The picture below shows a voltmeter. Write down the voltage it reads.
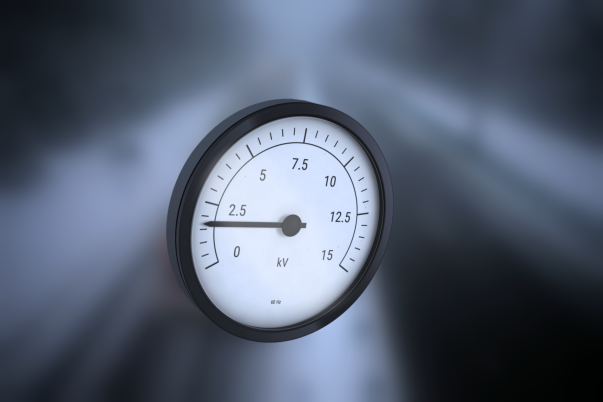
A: 1.75 kV
